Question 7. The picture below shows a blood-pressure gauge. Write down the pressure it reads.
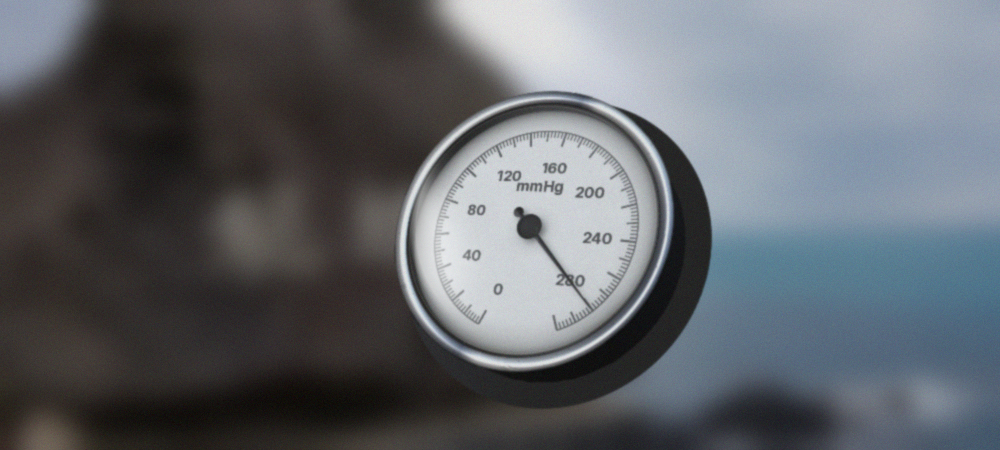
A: 280 mmHg
